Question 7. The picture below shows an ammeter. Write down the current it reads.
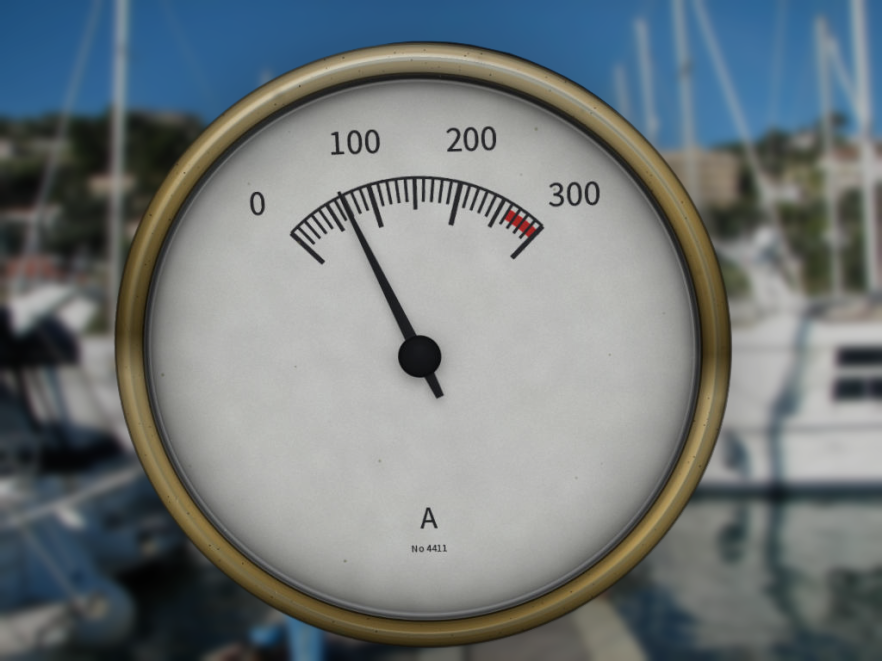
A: 70 A
